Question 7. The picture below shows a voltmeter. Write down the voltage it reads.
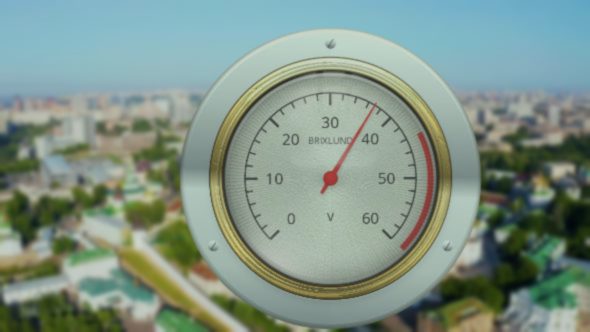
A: 37 V
